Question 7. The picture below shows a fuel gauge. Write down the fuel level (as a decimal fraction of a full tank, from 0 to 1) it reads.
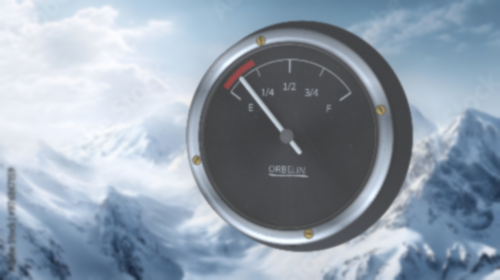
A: 0.125
